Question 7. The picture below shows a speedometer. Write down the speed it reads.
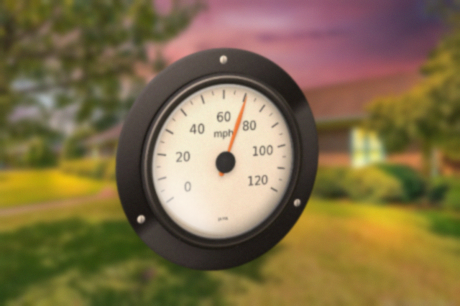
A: 70 mph
